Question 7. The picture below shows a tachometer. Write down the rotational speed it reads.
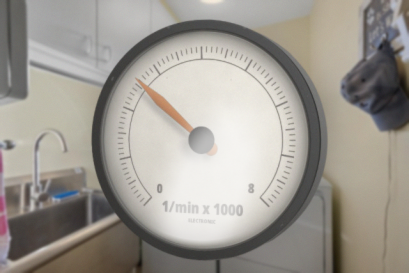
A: 2600 rpm
